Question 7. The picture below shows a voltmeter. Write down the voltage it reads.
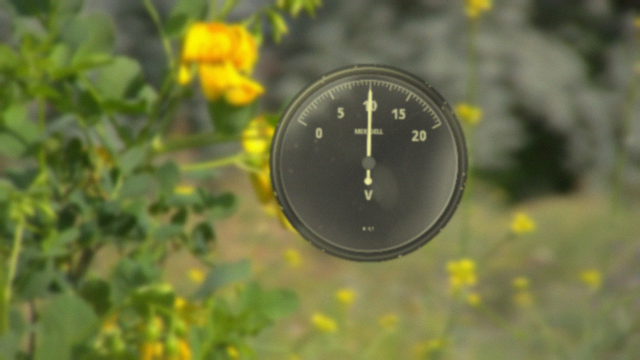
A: 10 V
